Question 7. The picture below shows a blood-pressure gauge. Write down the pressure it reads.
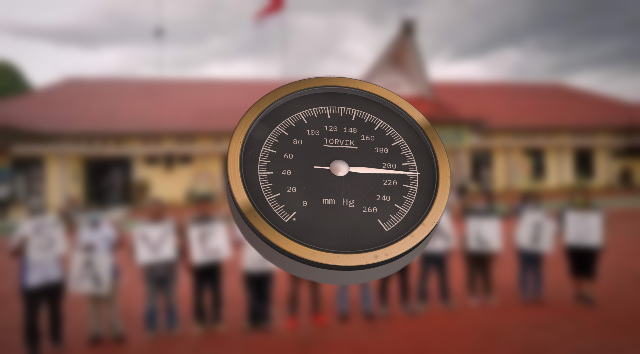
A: 210 mmHg
